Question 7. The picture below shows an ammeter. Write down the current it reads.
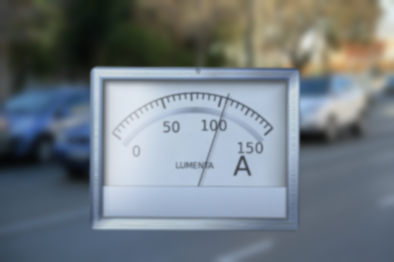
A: 105 A
